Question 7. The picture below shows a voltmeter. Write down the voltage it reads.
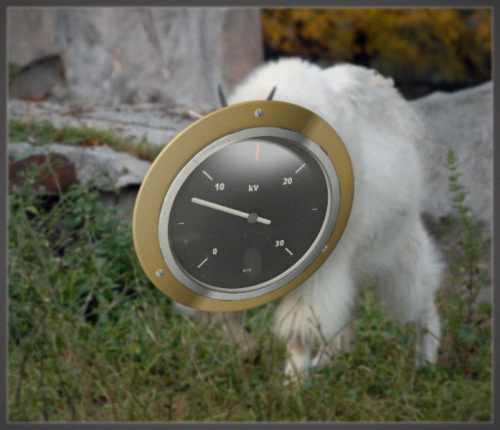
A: 7.5 kV
